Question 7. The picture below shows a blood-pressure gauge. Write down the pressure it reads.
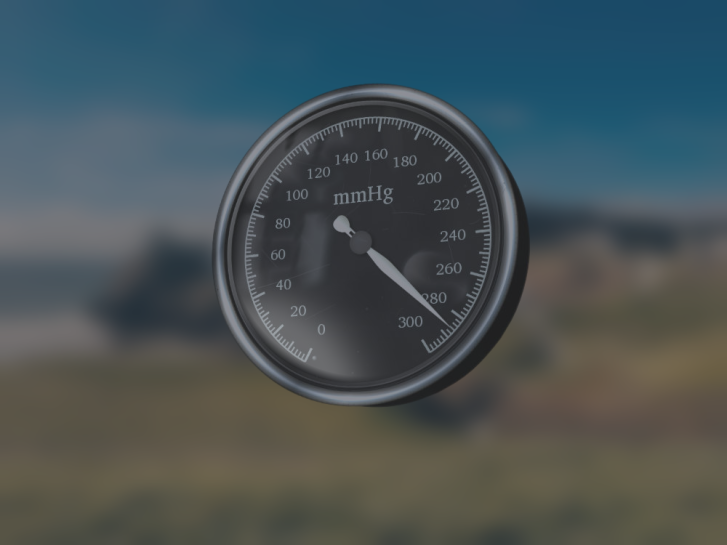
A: 286 mmHg
